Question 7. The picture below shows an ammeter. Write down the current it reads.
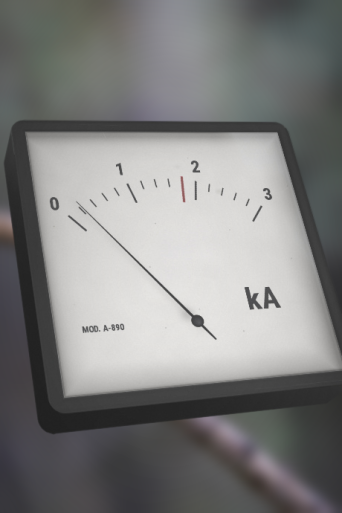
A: 0.2 kA
